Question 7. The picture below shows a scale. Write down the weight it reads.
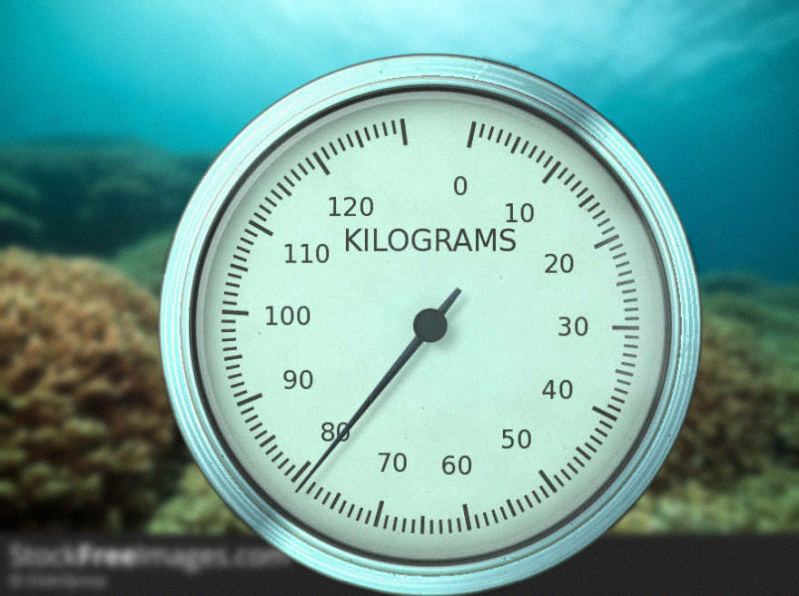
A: 79 kg
